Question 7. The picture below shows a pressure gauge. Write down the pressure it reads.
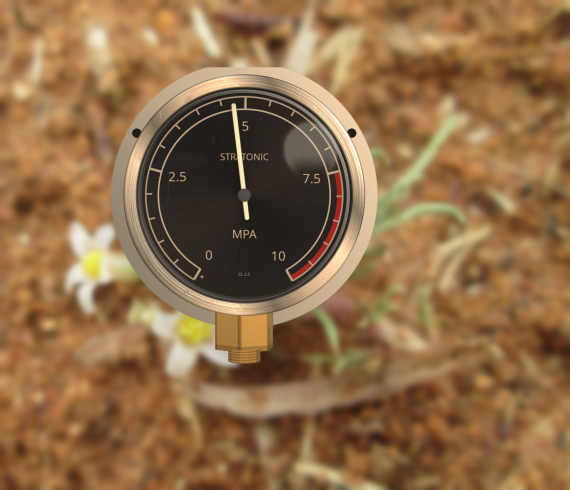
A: 4.75 MPa
